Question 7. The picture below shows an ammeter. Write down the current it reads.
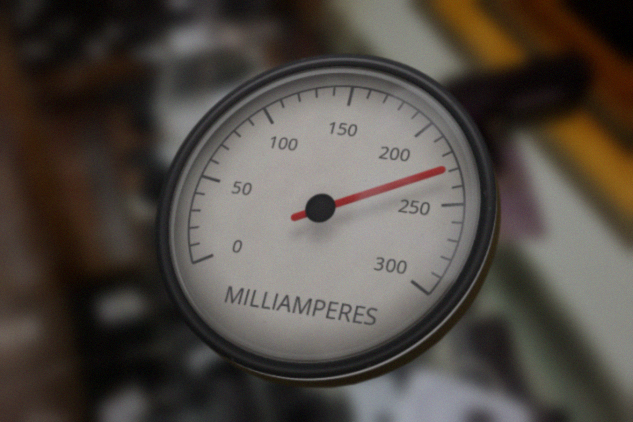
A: 230 mA
